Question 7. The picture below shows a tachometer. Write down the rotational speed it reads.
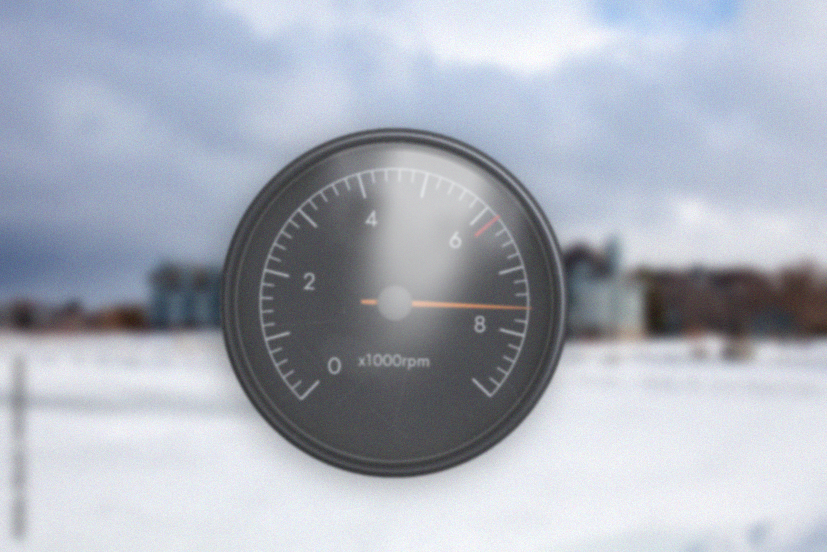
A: 7600 rpm
